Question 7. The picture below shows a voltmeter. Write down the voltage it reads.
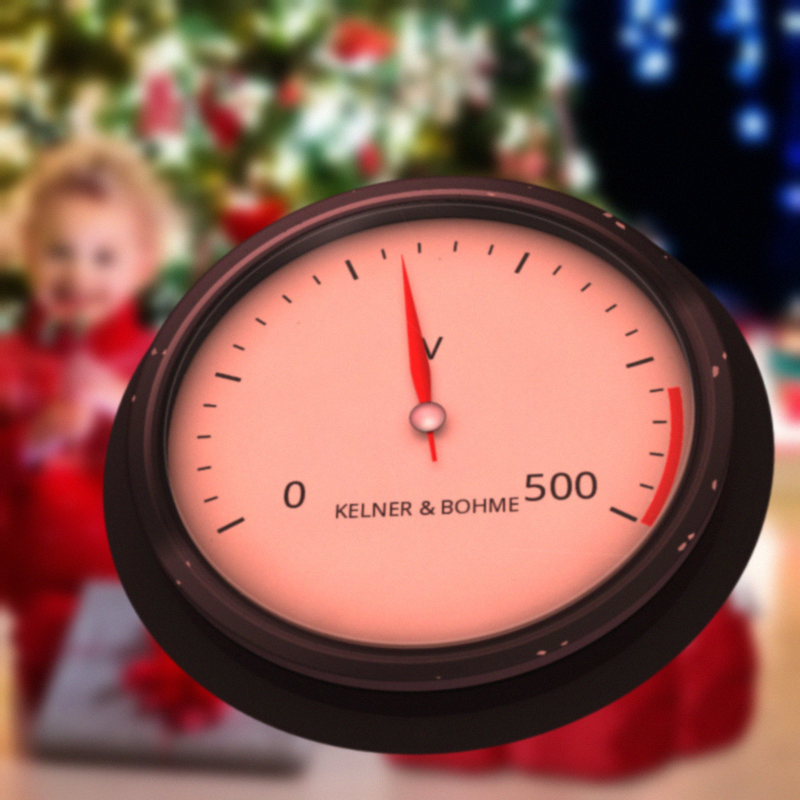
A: 230 V
